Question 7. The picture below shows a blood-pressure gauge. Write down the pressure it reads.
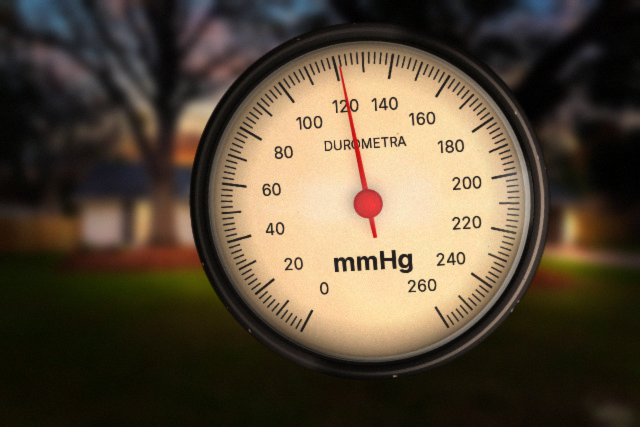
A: 122 mmHg
